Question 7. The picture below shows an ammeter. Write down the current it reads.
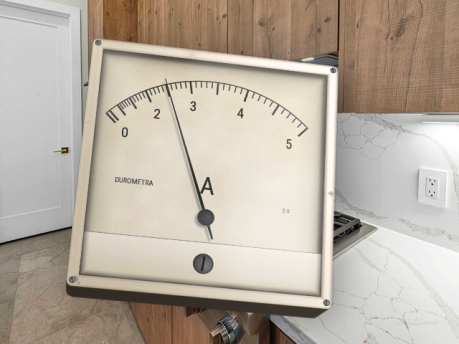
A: 2.5 A
